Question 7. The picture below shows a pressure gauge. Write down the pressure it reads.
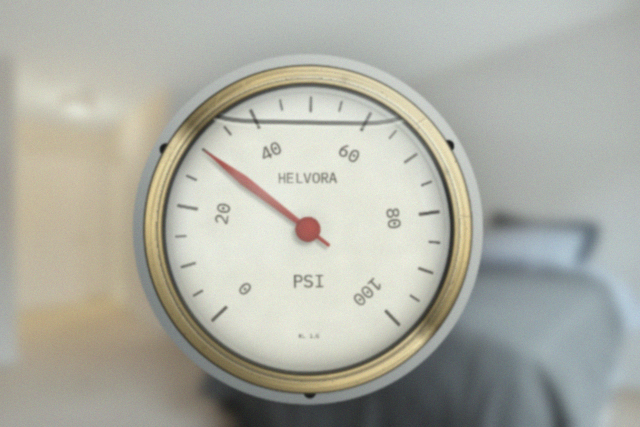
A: 30 psi
